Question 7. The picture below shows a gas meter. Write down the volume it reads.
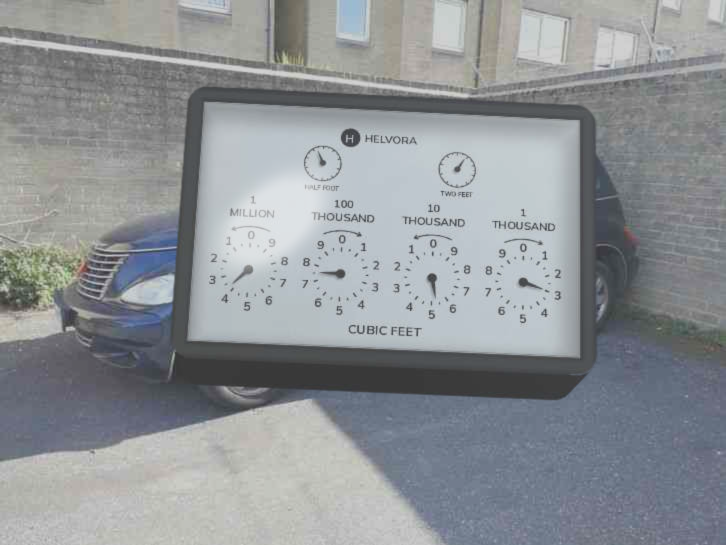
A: 375300 ft³
